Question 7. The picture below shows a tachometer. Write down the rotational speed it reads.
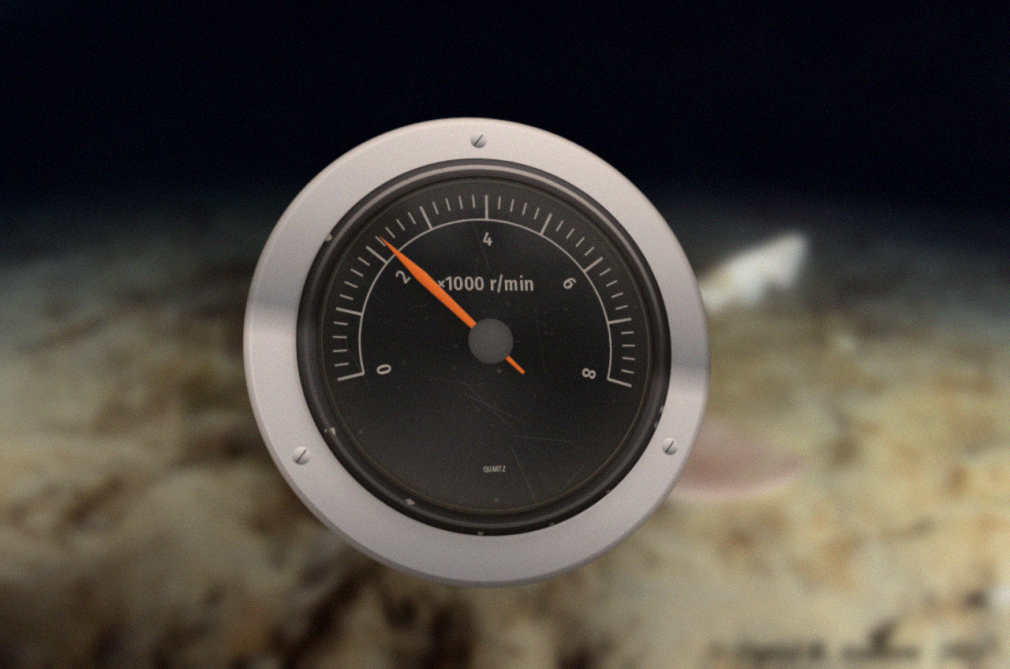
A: 2200 rpm
